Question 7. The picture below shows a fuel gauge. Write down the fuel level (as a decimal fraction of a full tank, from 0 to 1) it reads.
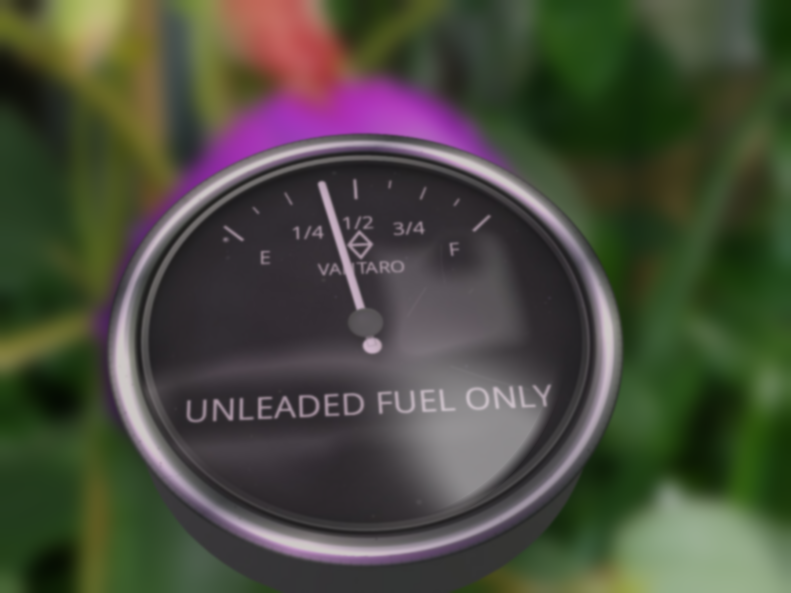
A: 0.375
